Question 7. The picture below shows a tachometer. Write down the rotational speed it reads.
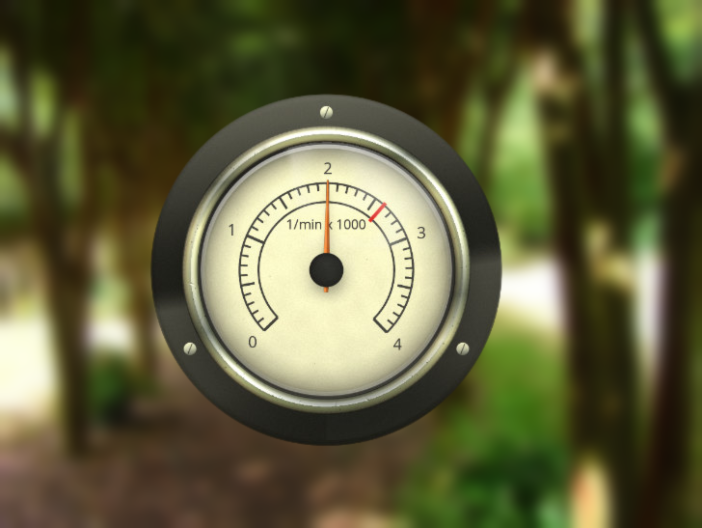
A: 2000 rpm
